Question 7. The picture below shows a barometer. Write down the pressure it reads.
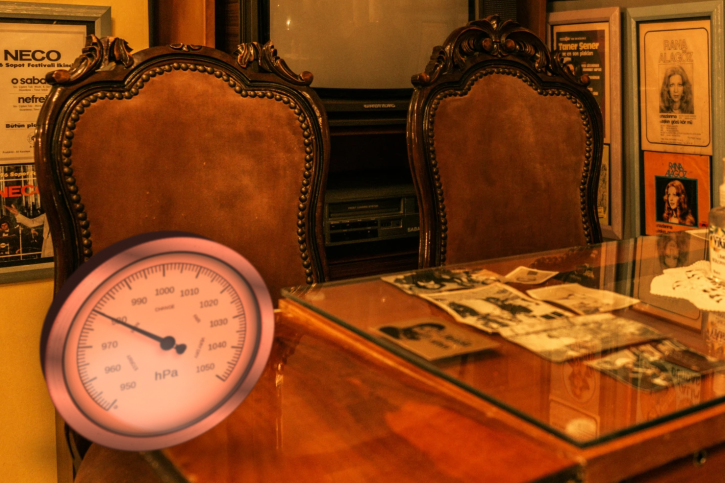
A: 980 hPa
